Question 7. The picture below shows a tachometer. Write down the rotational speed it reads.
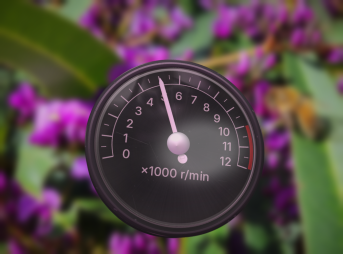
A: 5000 rpm
